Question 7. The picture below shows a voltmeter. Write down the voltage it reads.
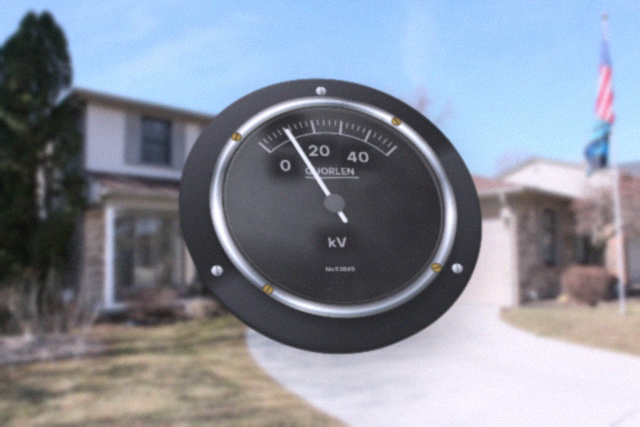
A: 10 kV
